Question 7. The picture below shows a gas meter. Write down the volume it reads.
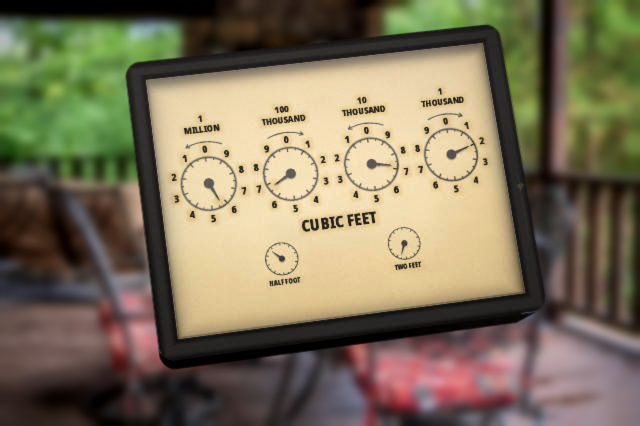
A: 567200 ft³
